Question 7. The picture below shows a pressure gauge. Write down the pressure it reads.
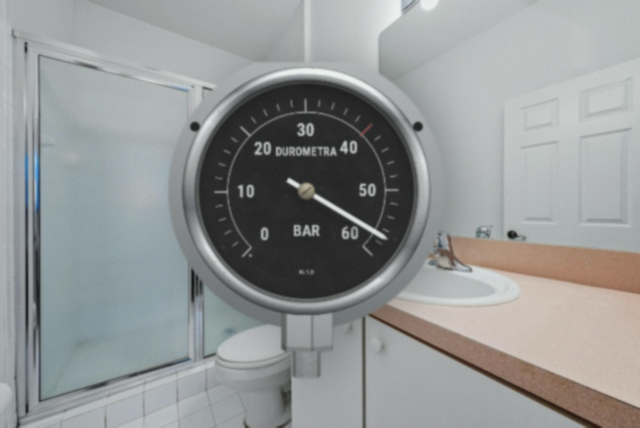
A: 57 bar
